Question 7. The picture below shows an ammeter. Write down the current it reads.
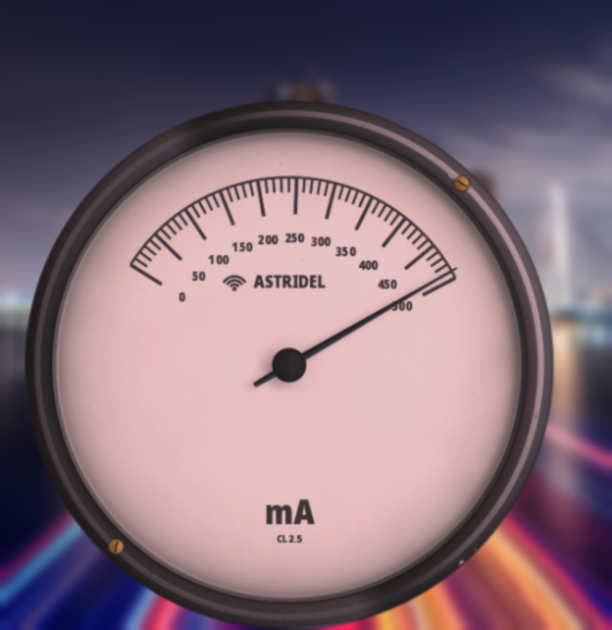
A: 490 mA
